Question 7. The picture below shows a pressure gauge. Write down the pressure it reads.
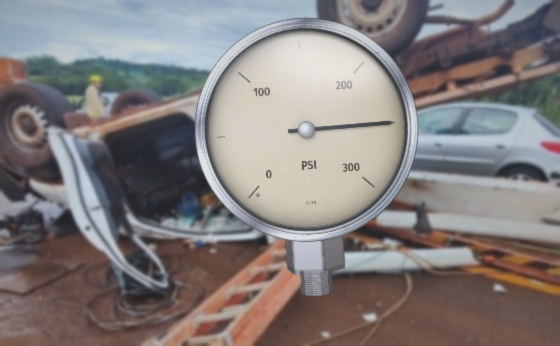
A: 250 psi
